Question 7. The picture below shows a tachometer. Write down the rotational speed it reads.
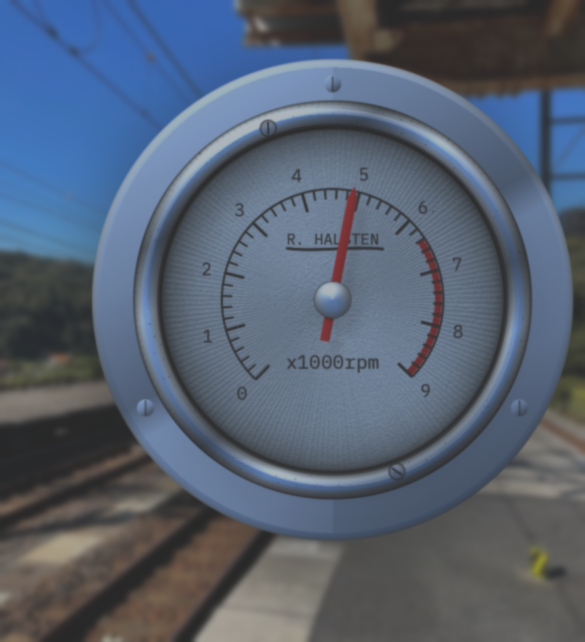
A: 4900 rpm
